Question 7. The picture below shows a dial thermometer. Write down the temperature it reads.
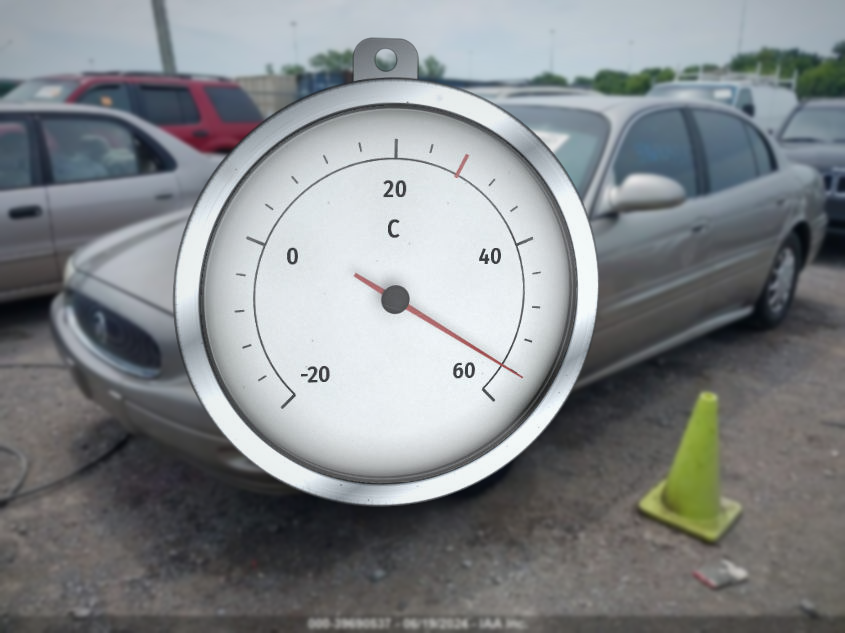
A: 56 °C
